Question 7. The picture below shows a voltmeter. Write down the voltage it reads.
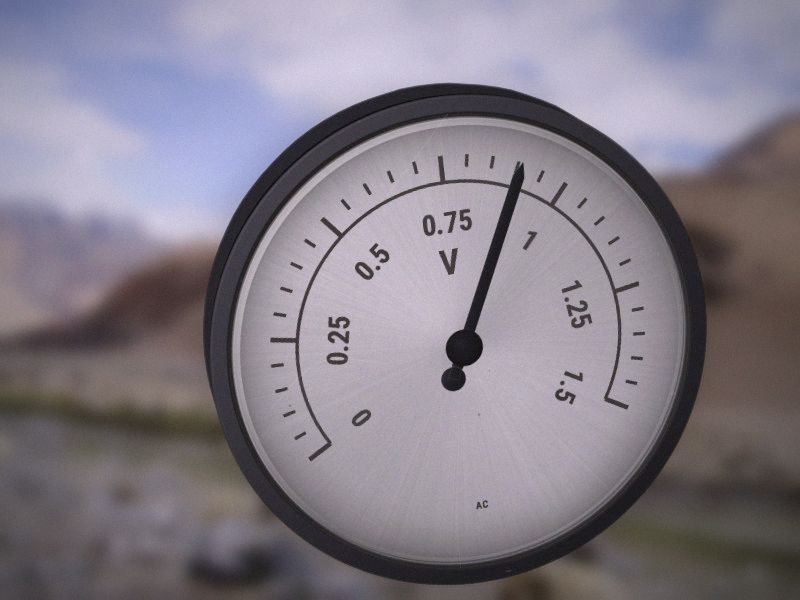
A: 0.9 V
